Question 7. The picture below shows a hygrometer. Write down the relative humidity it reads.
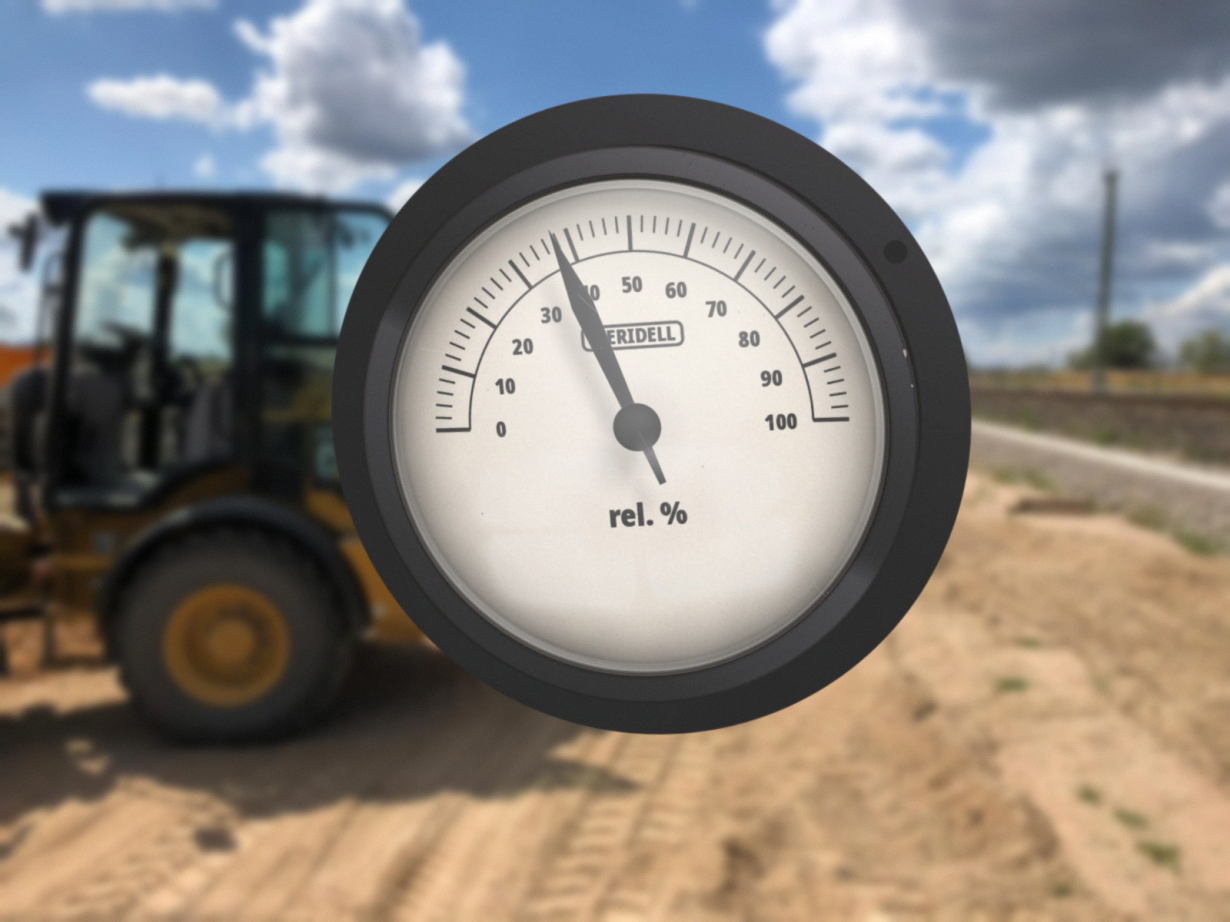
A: 38 %
